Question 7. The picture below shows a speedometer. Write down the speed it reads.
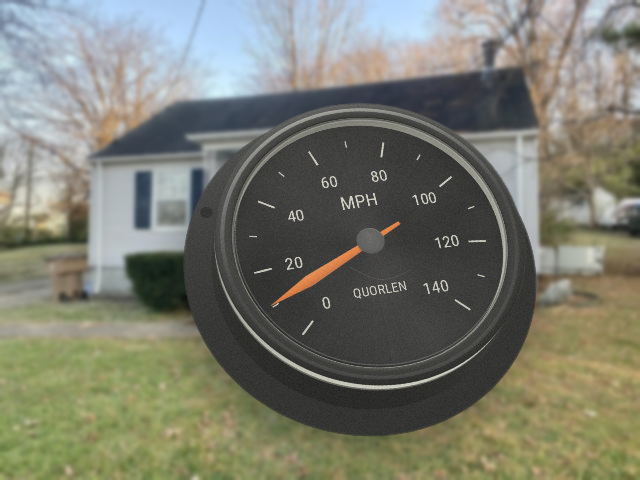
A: 10 mph
